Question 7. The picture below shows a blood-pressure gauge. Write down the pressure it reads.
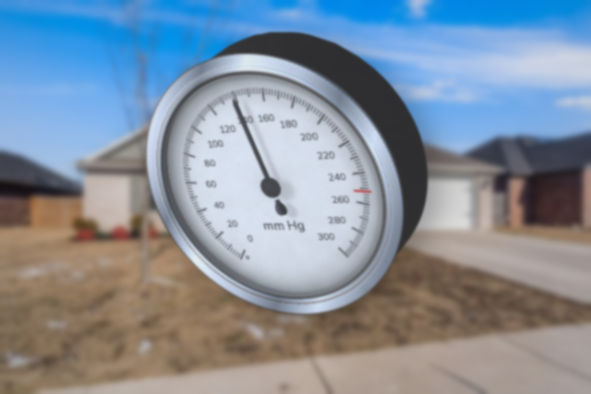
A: 140 mmHg
